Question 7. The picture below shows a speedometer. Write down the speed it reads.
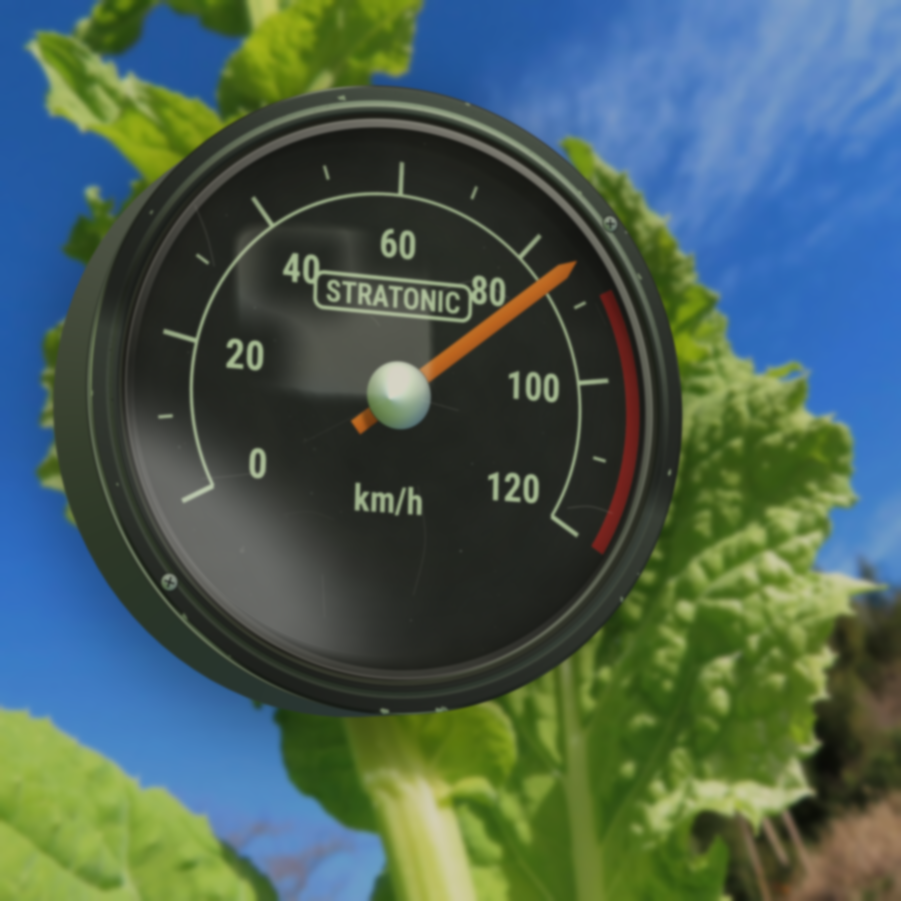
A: 85 km/h
